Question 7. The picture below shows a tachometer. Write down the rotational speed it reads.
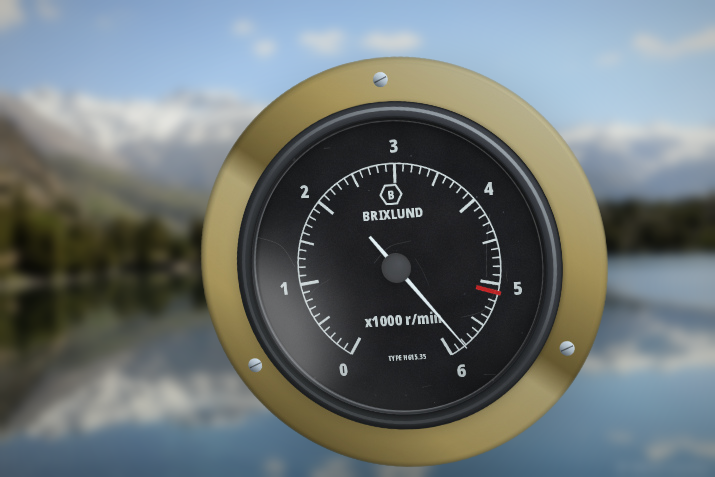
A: 5800 rpm
